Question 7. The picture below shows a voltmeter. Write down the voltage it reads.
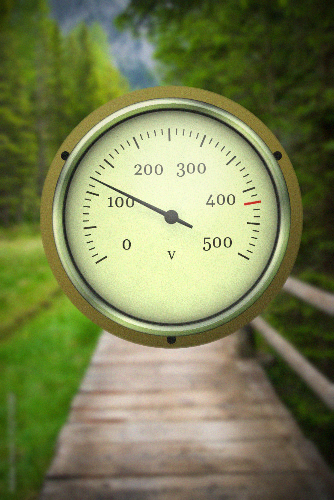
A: 120 V
